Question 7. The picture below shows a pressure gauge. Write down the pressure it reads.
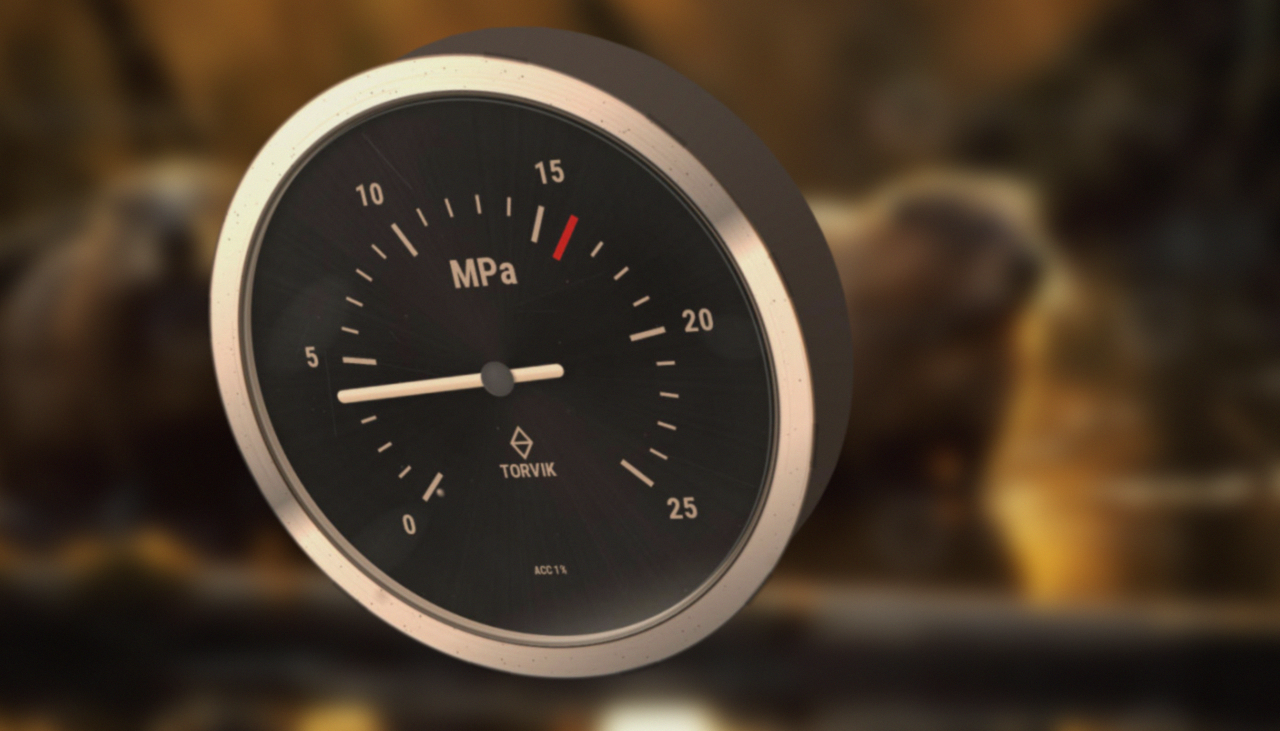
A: 4 MPa
